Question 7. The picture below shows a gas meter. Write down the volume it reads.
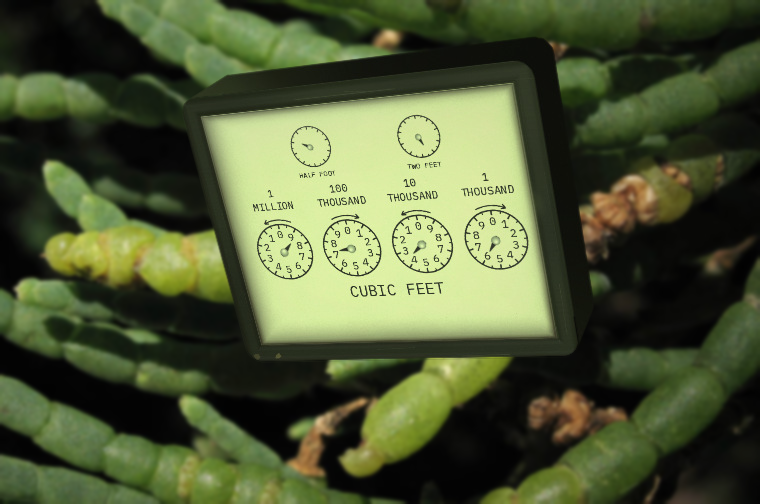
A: 873600 ft³
